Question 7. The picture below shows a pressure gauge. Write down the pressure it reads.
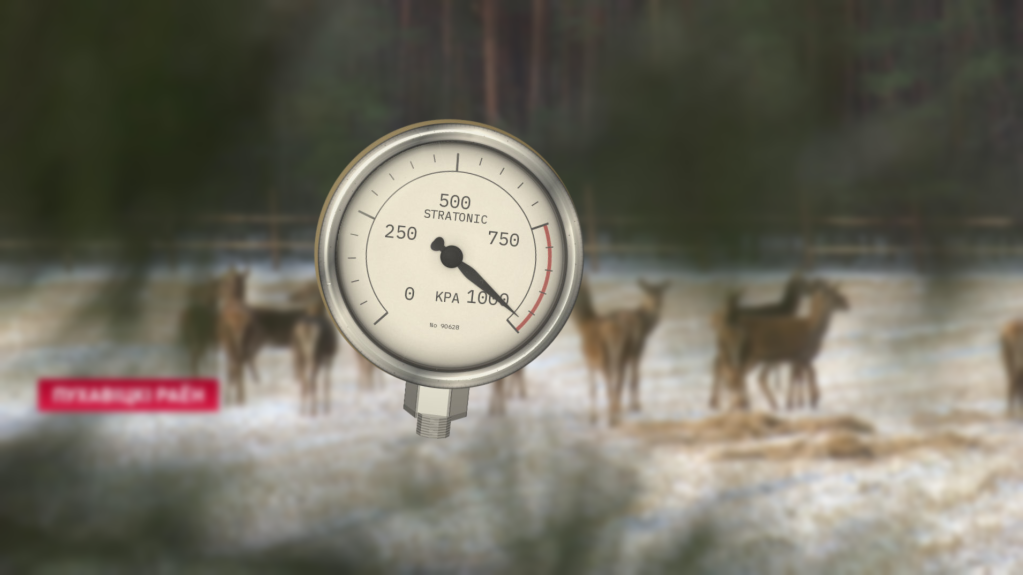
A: 975 kPa
